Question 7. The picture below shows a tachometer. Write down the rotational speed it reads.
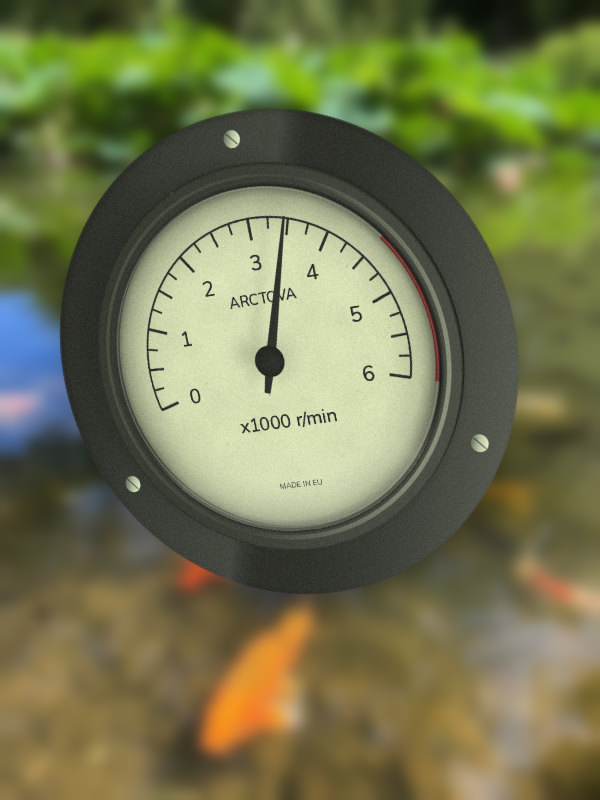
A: 3500 rpm
